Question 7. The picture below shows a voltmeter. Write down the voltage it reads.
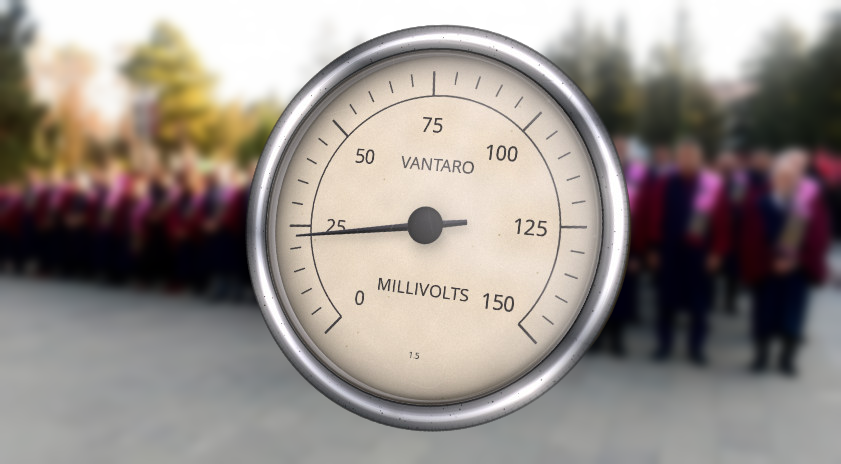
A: 22.5 mV
